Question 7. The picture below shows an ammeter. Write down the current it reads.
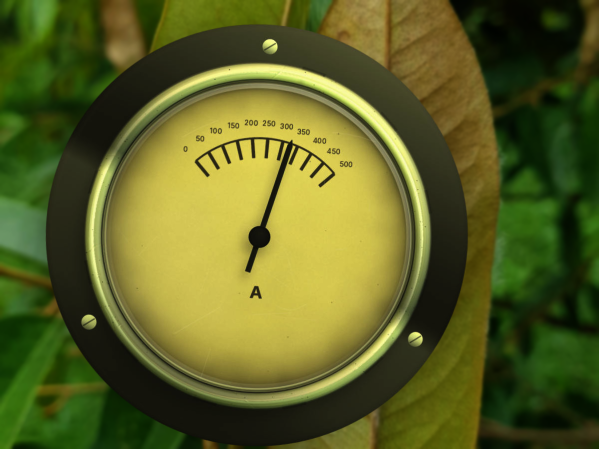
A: 325 A
